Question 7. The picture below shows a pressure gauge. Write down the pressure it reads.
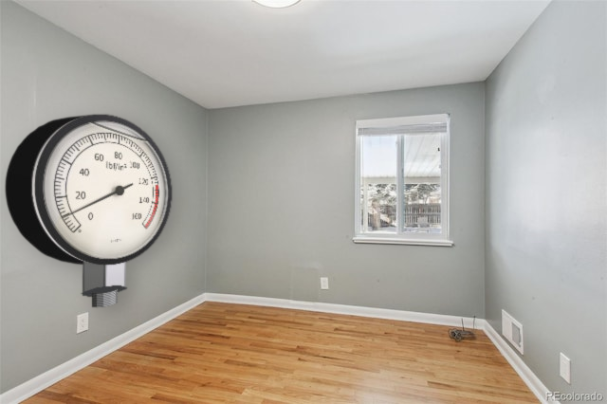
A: 10 psi
